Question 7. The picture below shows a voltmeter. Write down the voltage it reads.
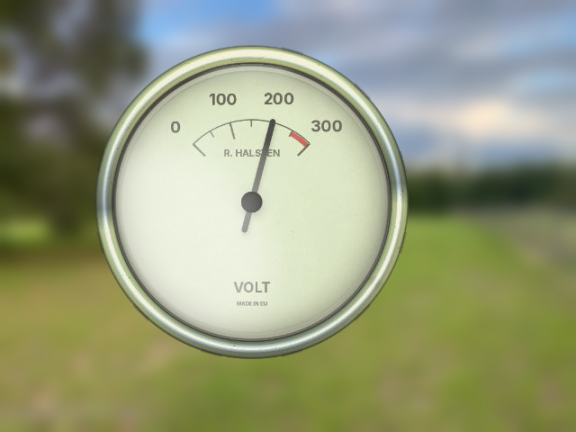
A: 200 V
